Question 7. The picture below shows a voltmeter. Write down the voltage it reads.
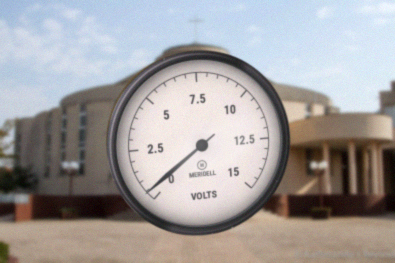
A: 0.5 V
